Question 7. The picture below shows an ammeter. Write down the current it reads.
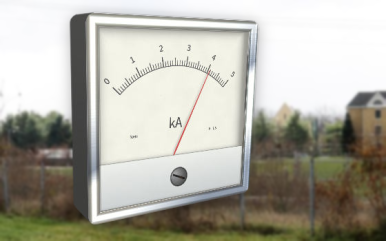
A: 4 kA
